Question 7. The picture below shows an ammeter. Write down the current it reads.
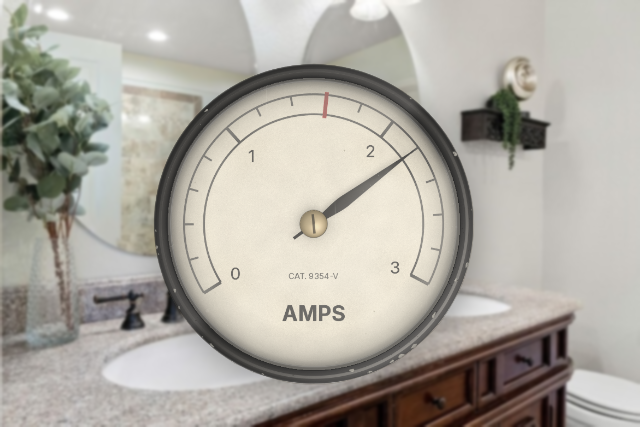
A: 2.2 A
